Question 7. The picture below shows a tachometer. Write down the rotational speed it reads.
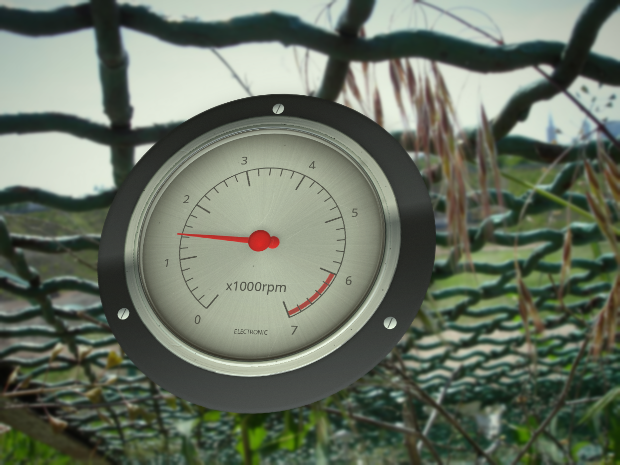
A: 1400 rpm
